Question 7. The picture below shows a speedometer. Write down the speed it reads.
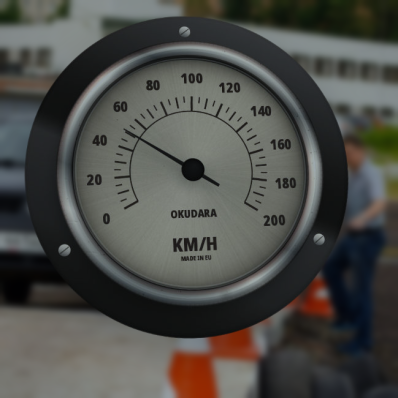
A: 50 km/h
